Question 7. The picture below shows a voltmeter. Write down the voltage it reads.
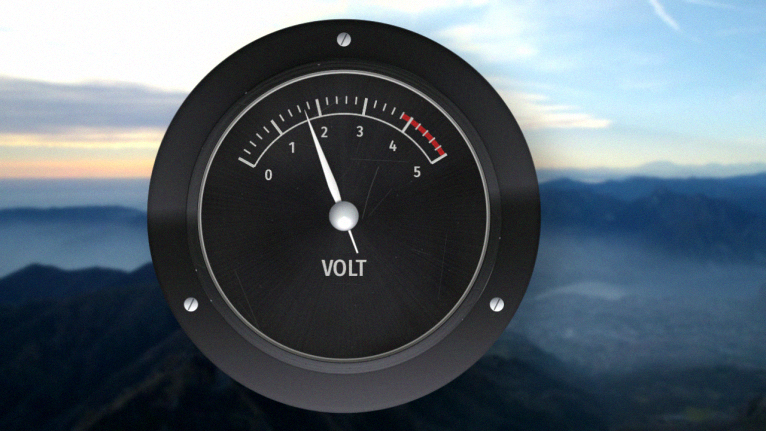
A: 1.7 V
